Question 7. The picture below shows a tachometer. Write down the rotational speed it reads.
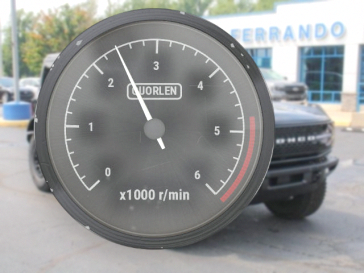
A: 2400 rpm
